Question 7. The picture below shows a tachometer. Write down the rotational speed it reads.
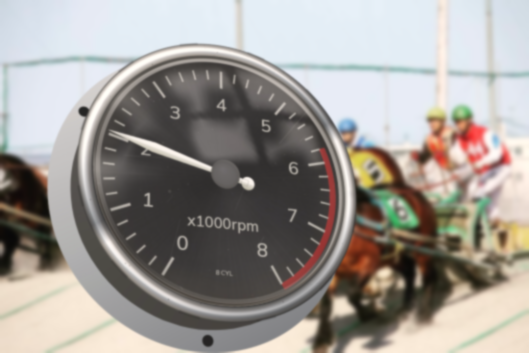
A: 2000 rpm
